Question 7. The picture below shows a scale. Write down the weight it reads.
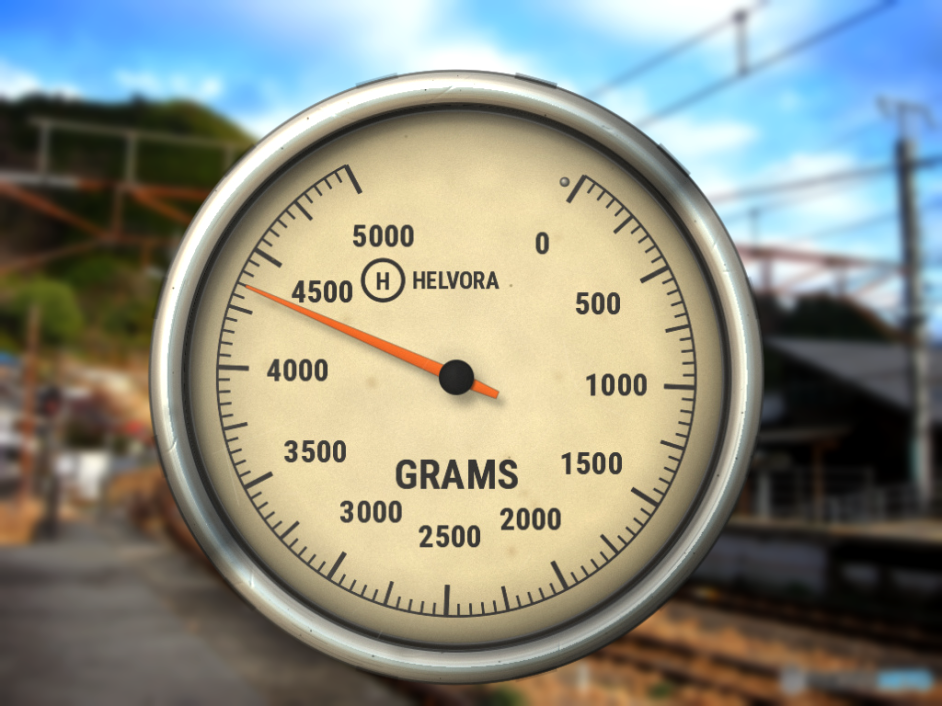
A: 4350 g
